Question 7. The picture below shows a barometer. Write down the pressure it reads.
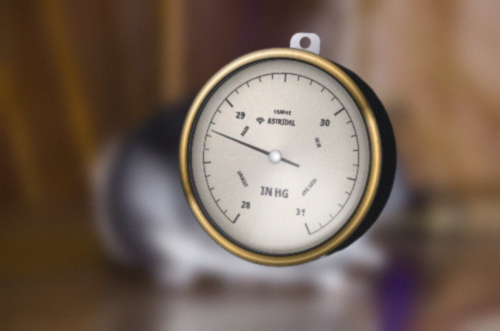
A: 28.75 inHg
